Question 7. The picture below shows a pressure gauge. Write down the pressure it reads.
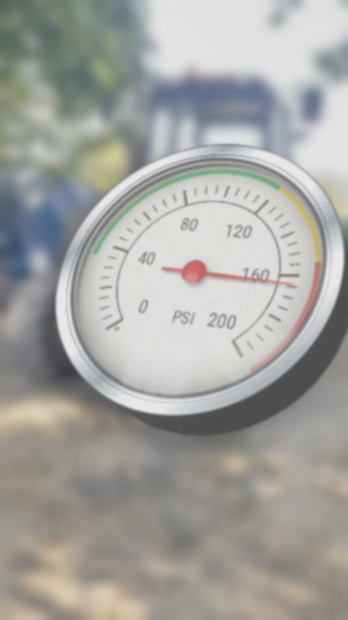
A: 165 psi
